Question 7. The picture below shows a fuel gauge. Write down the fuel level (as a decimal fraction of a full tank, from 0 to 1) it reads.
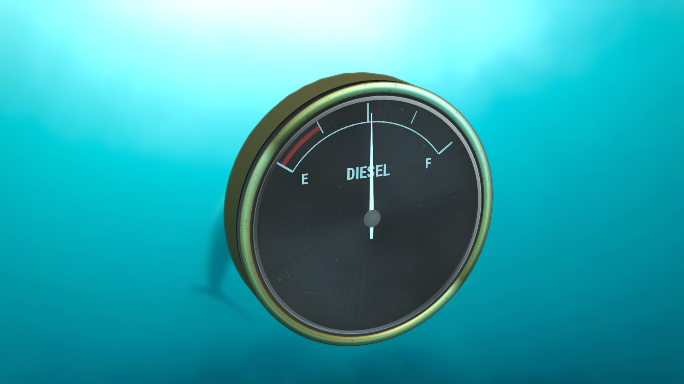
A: 0.5
